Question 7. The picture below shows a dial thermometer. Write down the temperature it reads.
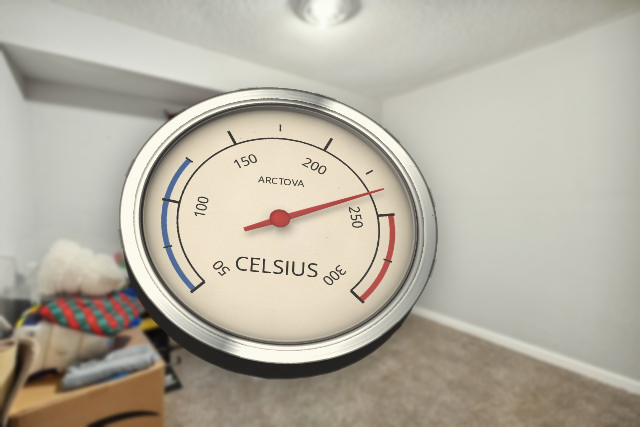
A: 237.5 °C
